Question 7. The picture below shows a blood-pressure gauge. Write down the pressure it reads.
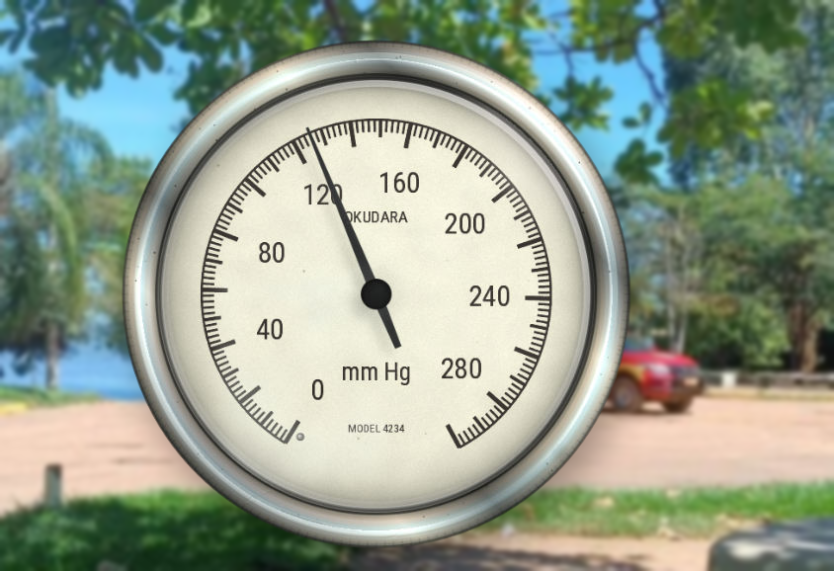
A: 126 mmHg
